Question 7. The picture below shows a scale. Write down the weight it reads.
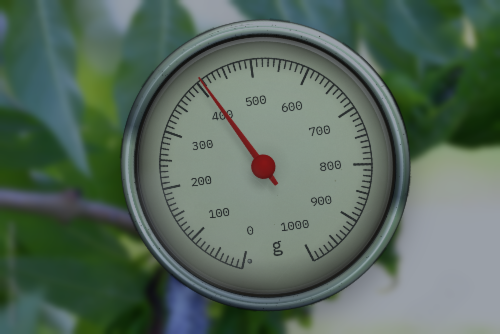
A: 410 g
